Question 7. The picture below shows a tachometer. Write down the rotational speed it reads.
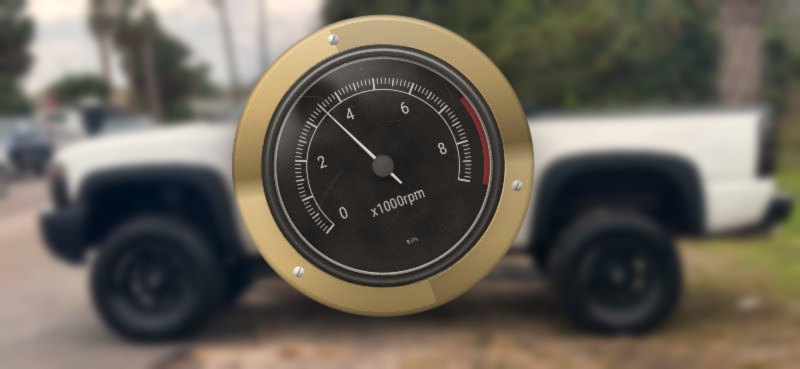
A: 3500 rpm
